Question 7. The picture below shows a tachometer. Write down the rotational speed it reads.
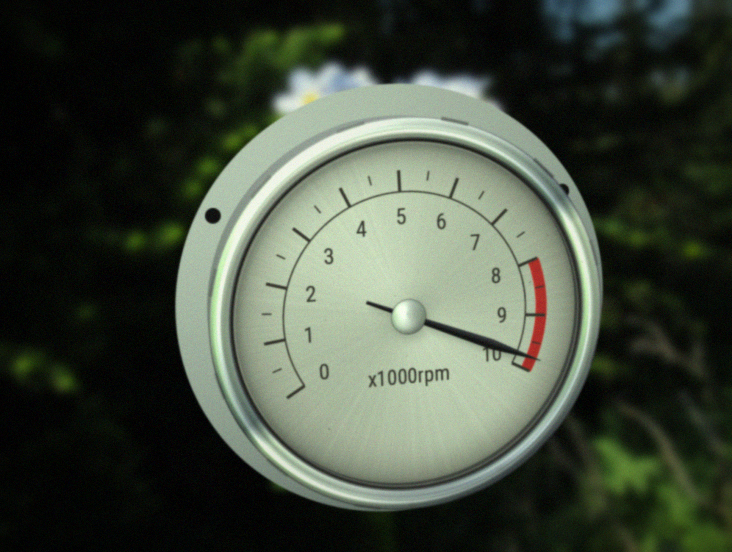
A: 9750 rpm
